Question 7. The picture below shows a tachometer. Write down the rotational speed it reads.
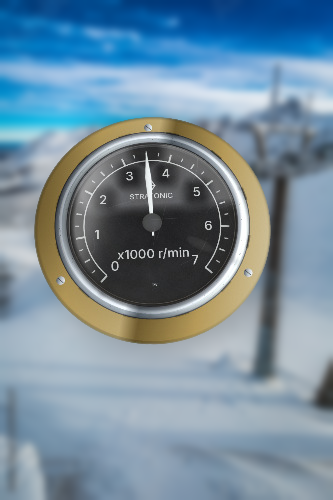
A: 3500 rpm
